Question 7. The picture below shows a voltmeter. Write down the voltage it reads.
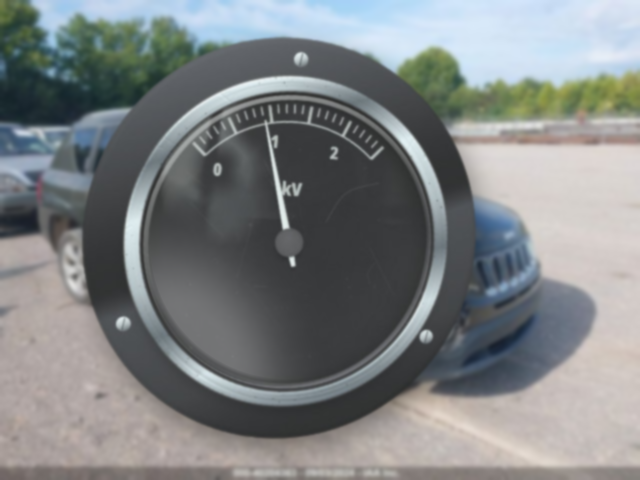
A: 0.9 kV
